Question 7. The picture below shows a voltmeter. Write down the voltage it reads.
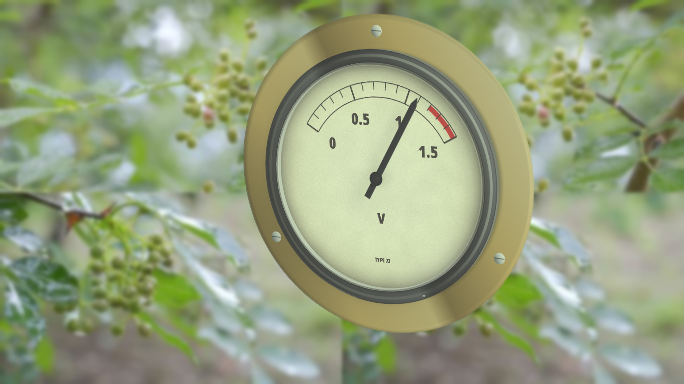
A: 1.1 V
